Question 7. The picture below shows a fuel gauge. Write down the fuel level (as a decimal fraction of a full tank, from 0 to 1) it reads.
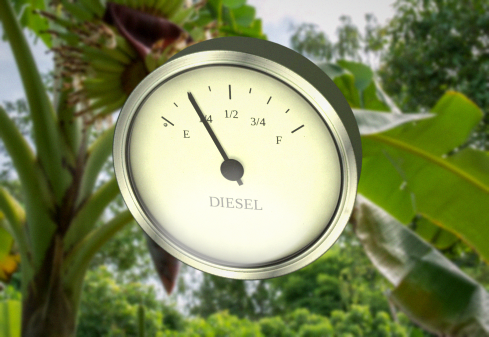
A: 0.25
